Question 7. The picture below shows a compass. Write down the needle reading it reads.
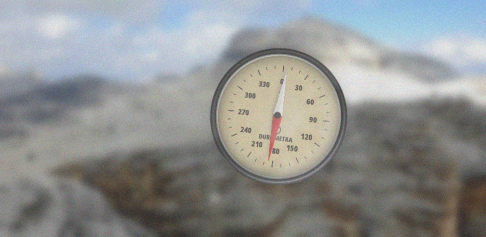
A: 185 °
